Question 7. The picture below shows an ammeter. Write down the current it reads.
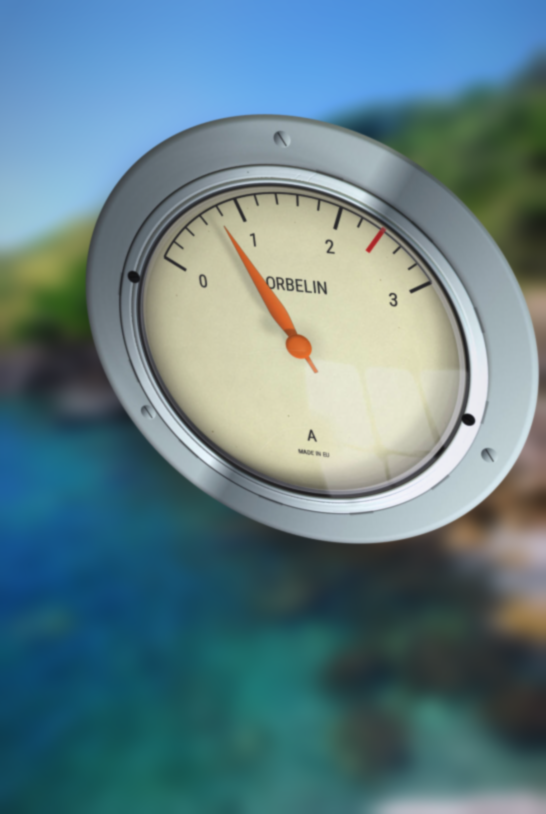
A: 0.8 A
